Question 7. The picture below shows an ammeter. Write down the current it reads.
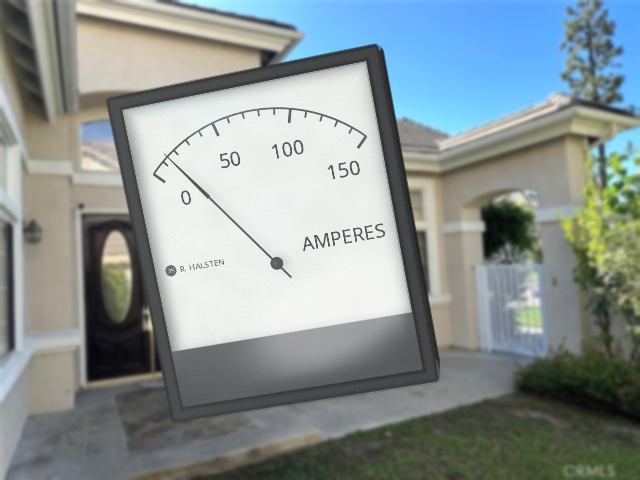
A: 15 A
